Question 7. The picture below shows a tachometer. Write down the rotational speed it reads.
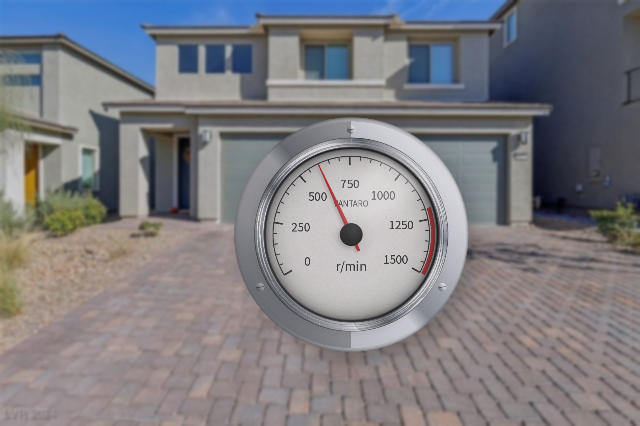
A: 600 rpm
